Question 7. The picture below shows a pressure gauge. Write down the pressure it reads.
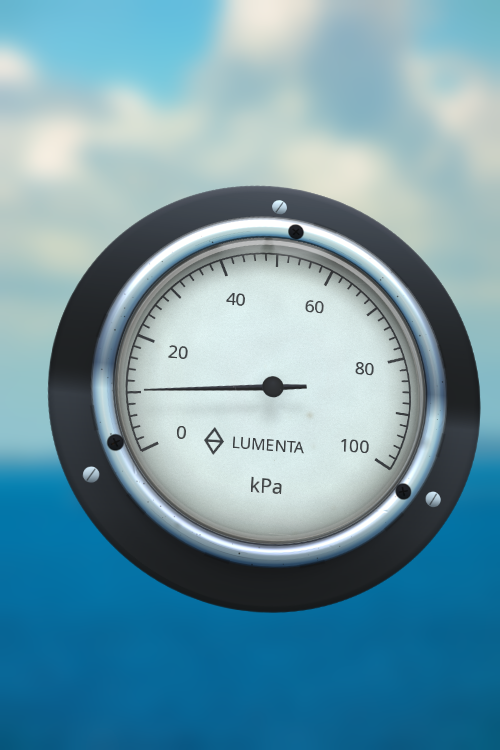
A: 10 kPa
